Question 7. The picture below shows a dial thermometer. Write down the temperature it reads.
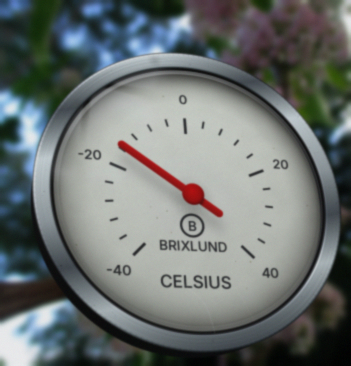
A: -16 °C
